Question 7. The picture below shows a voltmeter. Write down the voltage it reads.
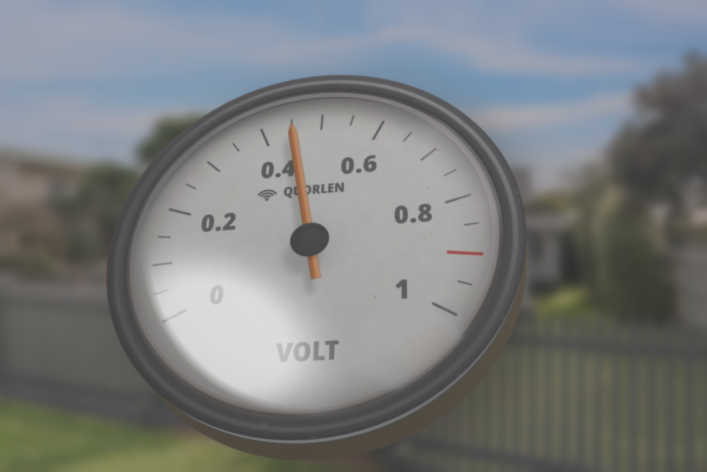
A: 0.45 V
